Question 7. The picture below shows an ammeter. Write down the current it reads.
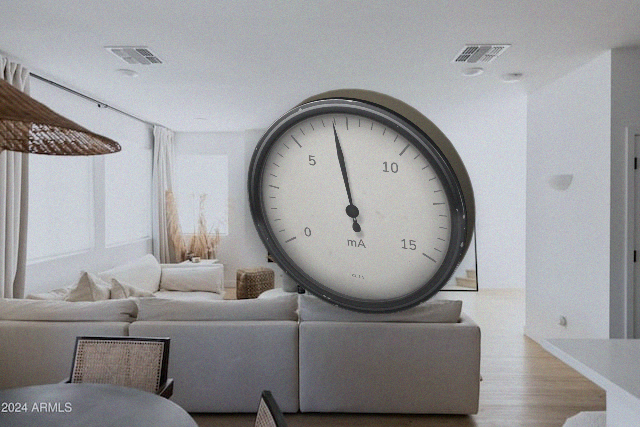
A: 7 mA
